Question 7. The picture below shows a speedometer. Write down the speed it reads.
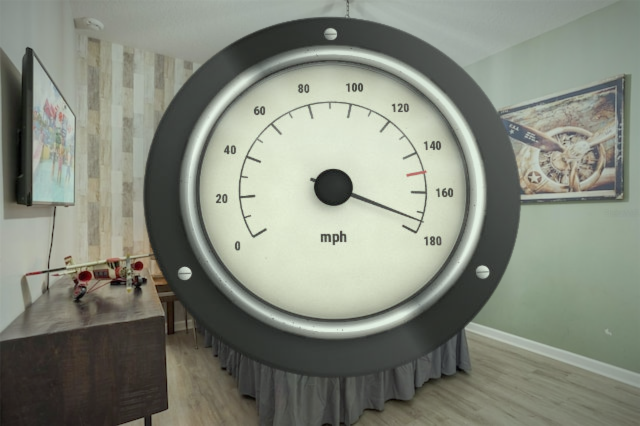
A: 175 mph
